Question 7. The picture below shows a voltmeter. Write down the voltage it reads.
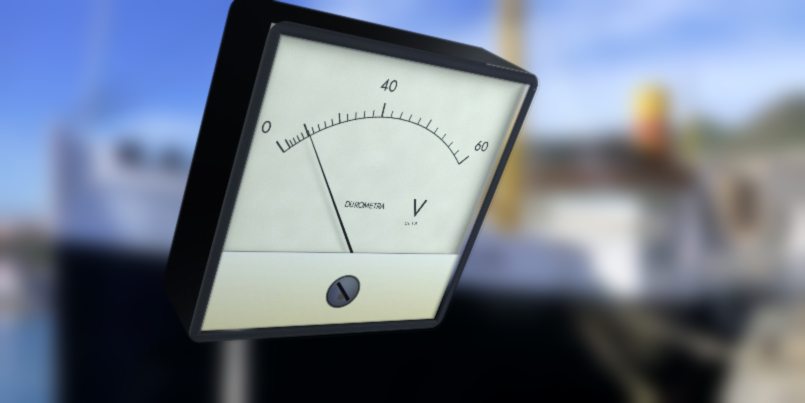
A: 20 V
